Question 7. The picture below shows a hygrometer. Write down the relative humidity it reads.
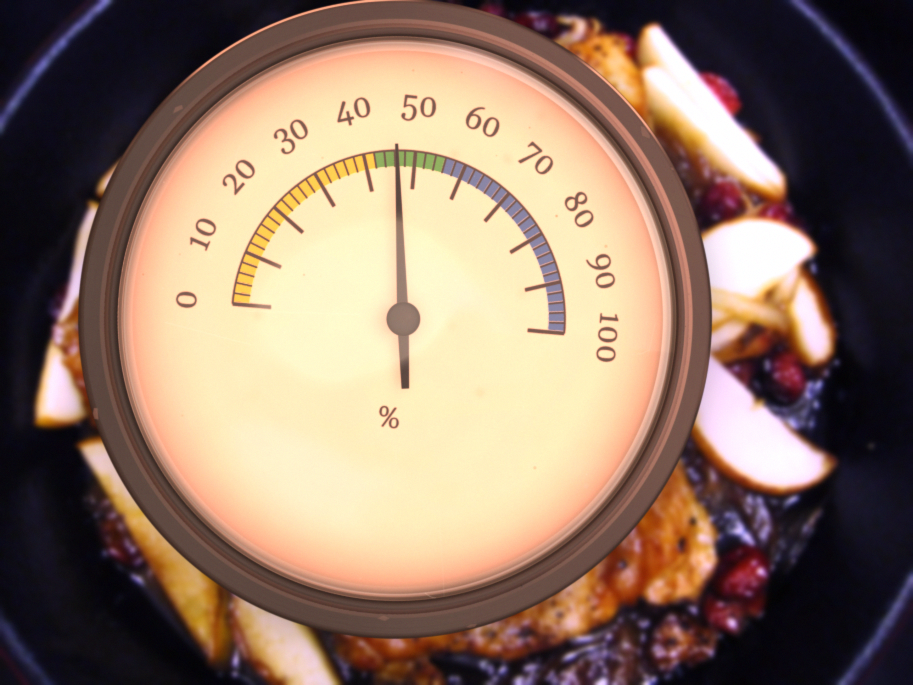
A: 46 %
